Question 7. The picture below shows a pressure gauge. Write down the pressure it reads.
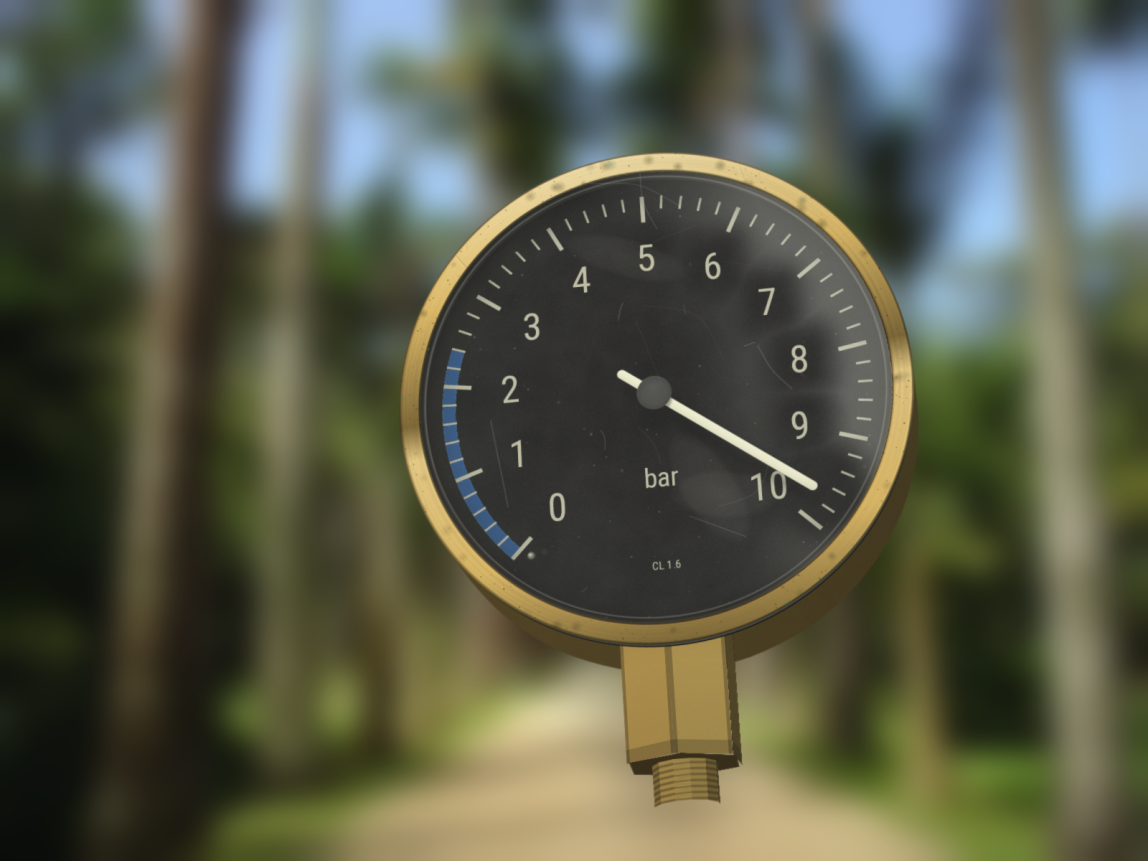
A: 9.7 bar
